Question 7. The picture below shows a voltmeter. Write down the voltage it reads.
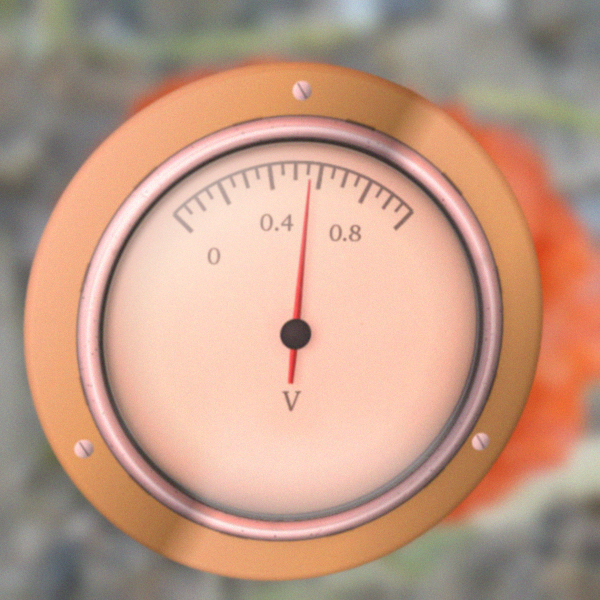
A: 0.55 V
